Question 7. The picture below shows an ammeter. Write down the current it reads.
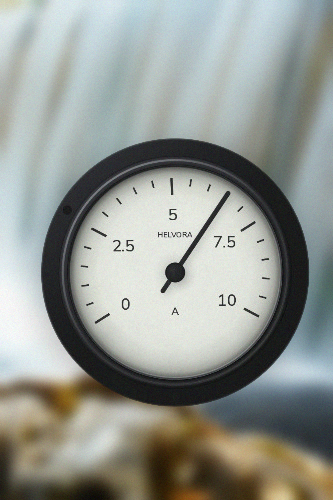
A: 6.5 A
